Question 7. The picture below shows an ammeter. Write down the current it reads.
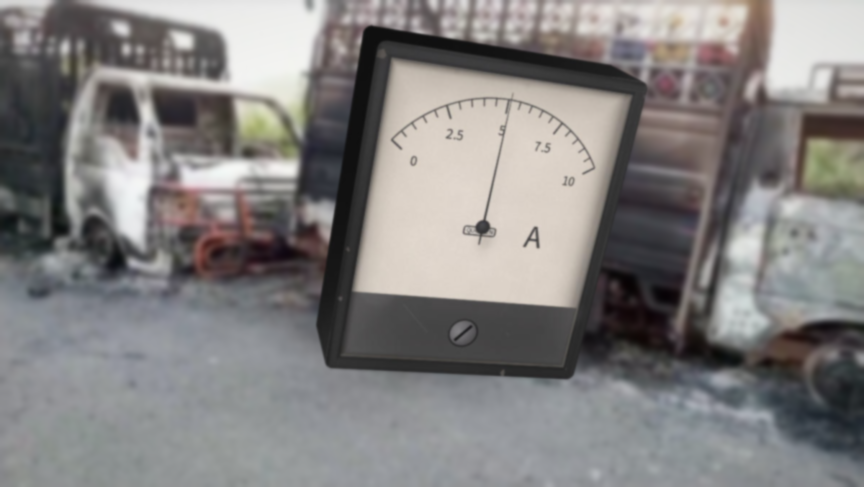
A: 5 A
